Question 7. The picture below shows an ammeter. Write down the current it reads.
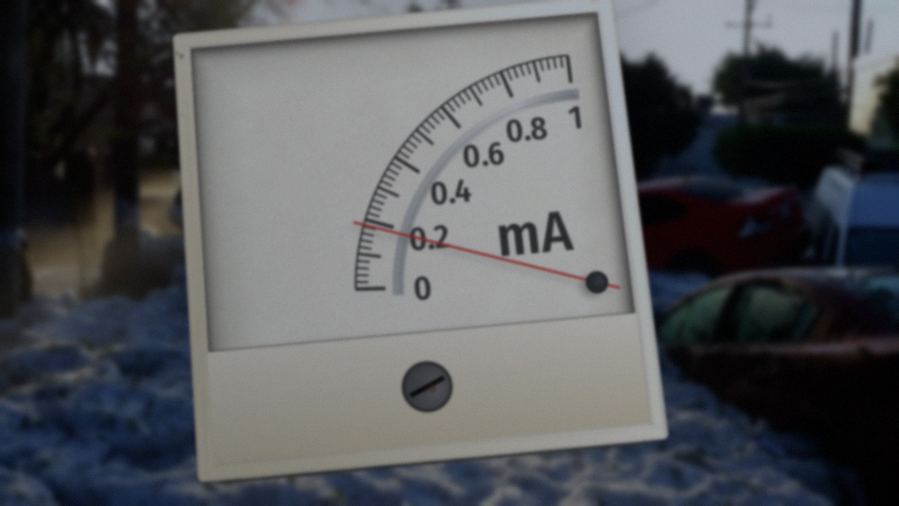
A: 0.18 mA
